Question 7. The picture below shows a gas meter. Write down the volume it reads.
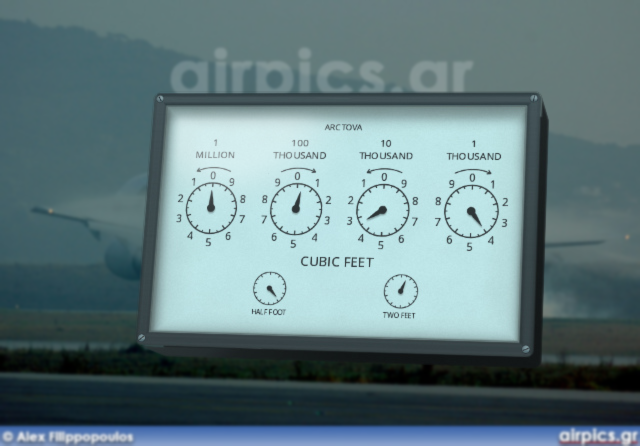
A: 3400 ft³
